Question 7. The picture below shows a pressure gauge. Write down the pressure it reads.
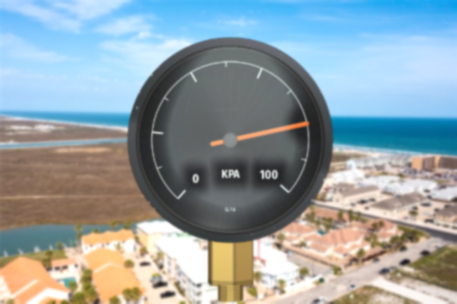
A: 80 kPa
